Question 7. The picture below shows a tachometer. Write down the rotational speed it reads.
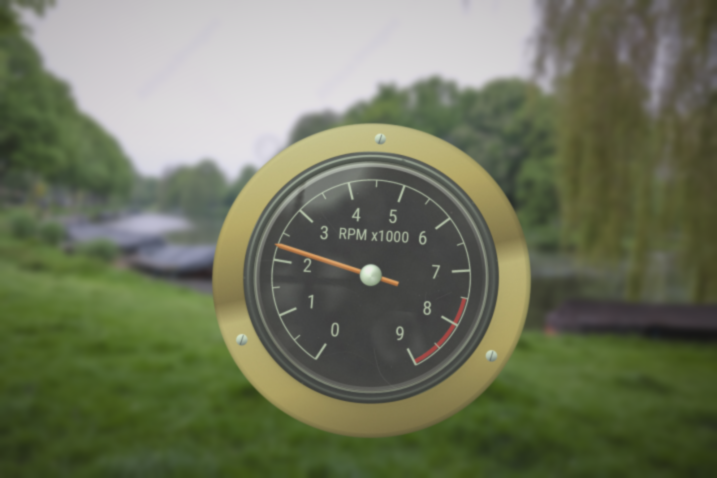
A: 2250 rpm
